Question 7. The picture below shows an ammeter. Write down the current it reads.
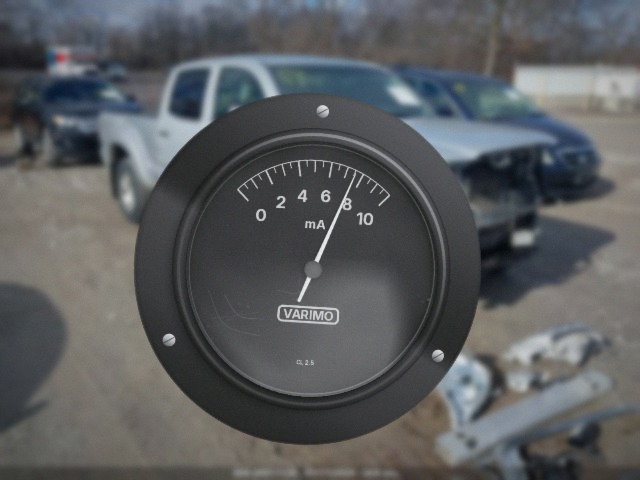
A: 7.5 mA
